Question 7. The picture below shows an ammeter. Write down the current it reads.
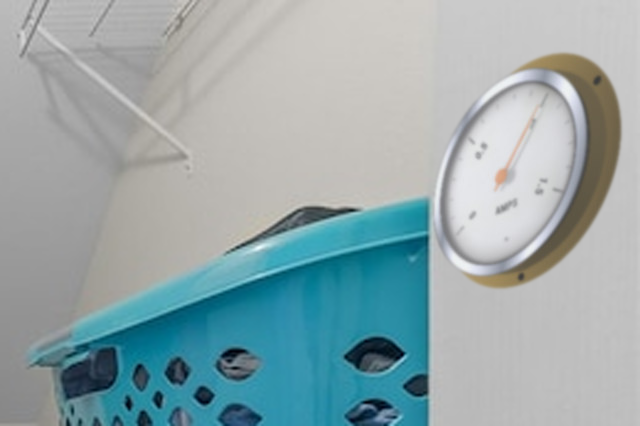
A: 1 A
